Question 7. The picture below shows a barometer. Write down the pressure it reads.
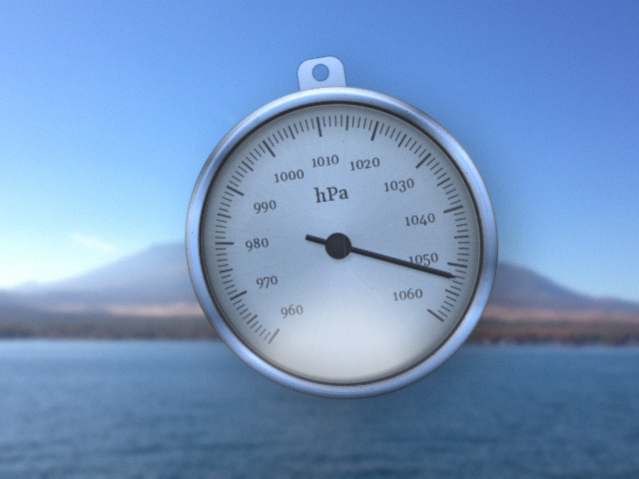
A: 1052 hPa
